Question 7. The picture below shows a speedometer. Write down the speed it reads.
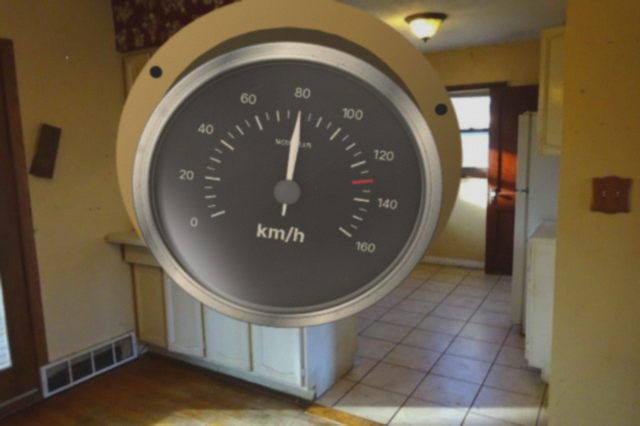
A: 80 km/h
